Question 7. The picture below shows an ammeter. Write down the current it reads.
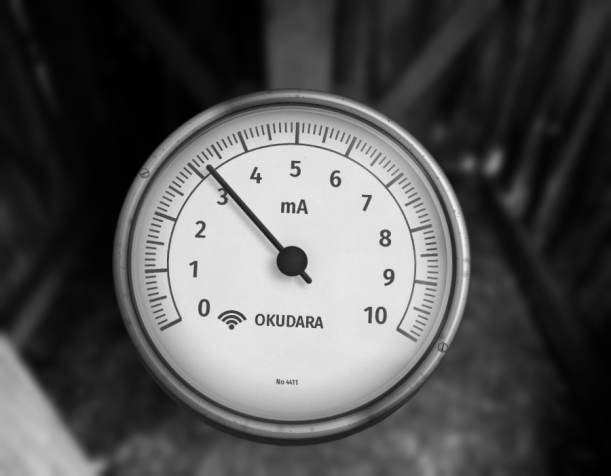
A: 3.2 mA
